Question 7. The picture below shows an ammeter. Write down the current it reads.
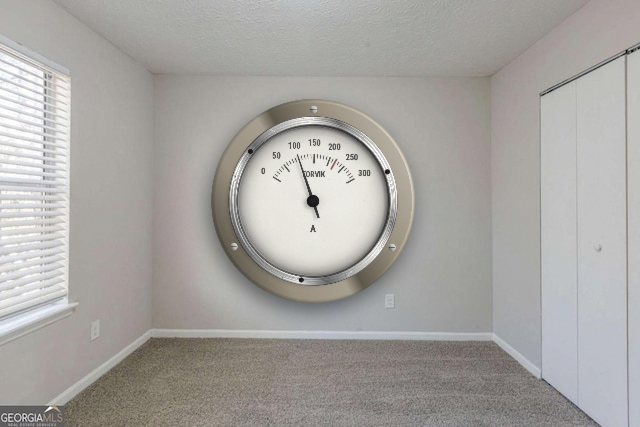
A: 100 A
